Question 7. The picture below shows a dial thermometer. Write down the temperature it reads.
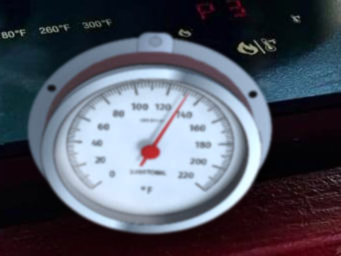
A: 130 °F
